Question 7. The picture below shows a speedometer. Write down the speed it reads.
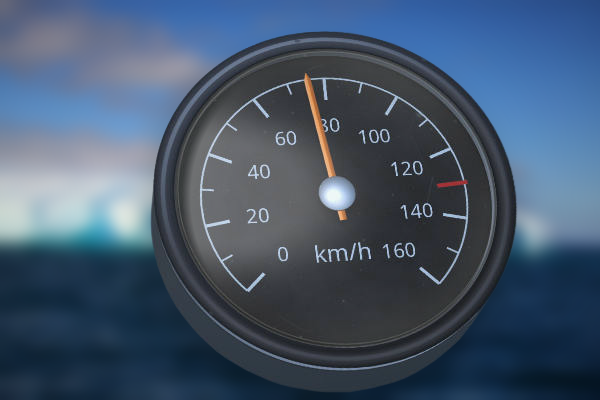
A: 75 km/h
